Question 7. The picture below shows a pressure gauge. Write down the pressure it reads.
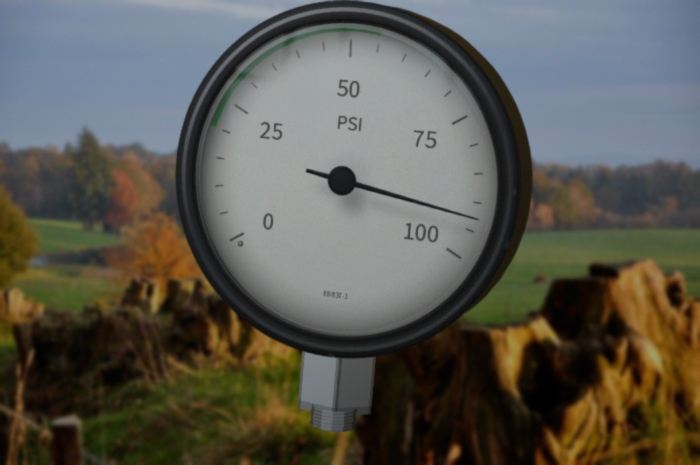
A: 92.5 psi
